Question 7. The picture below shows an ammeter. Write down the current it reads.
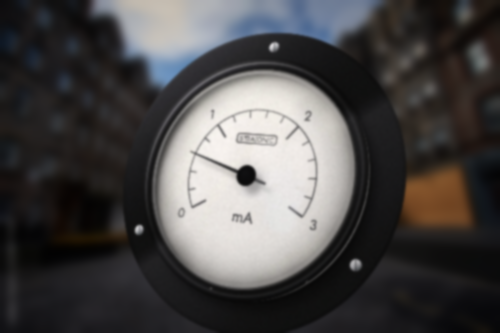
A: 0.6 mA
